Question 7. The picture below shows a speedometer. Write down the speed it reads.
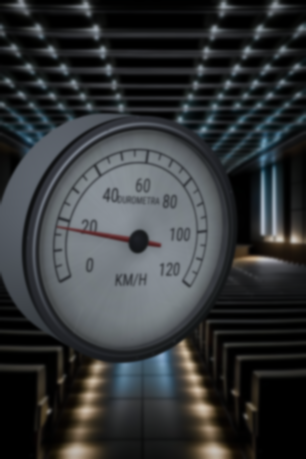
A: 17.5 km/h
